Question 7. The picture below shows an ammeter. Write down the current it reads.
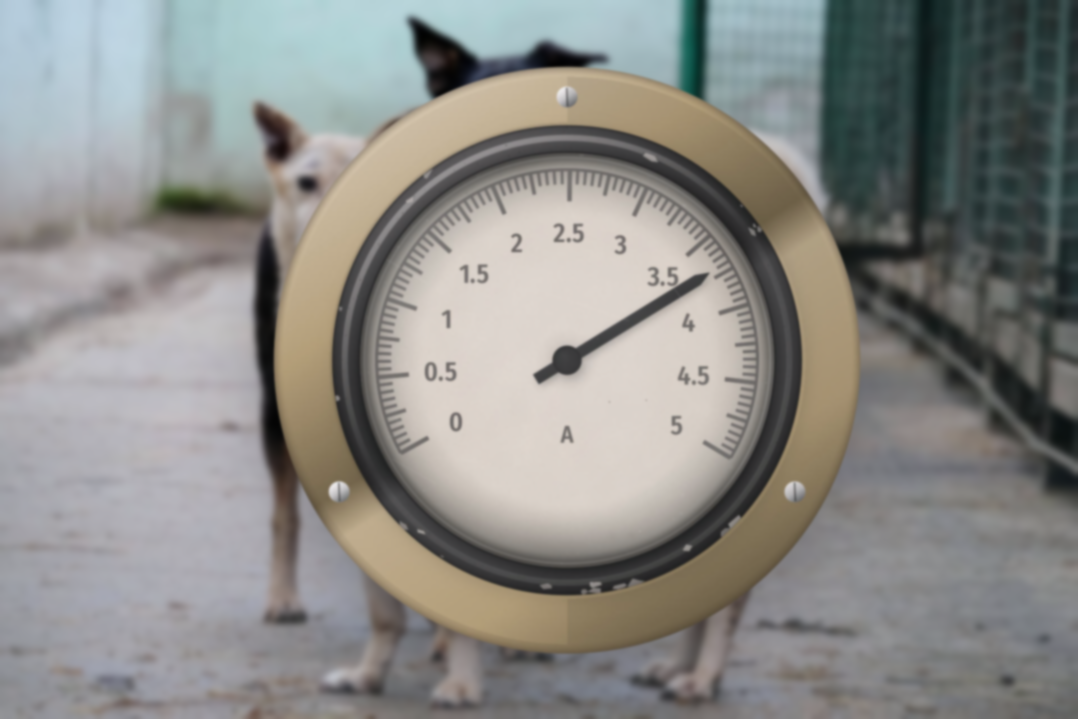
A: 3.7 A
